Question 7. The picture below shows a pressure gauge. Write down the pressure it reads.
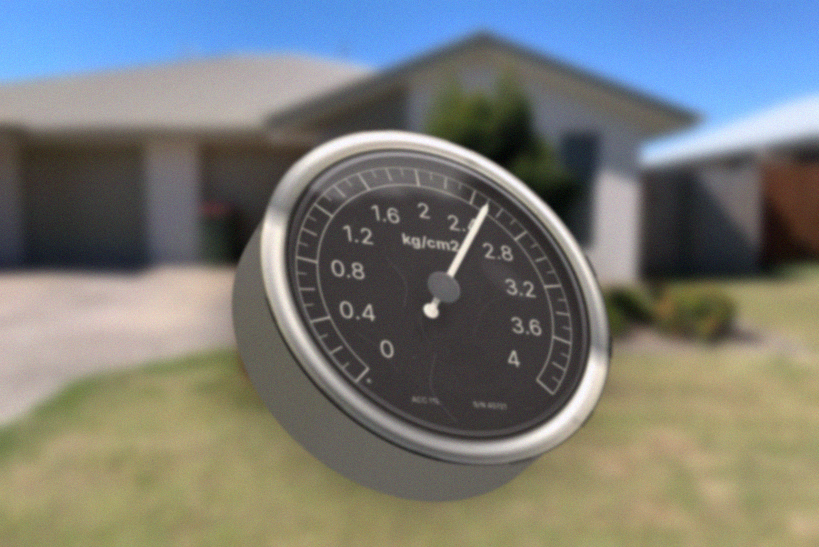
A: 2.5 kg/cm²
